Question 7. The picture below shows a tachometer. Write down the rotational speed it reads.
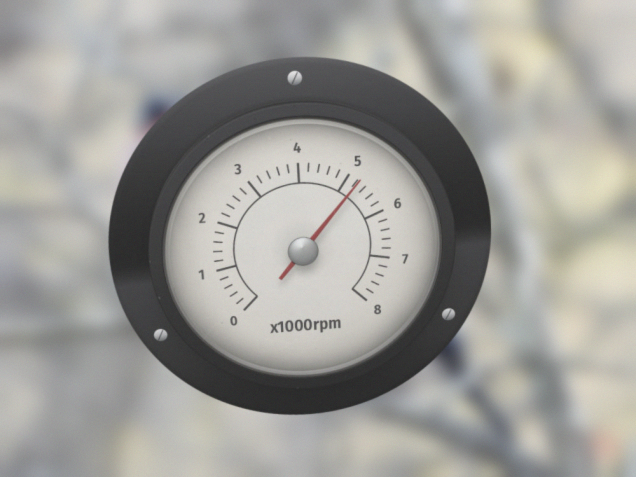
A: 5200 rpm
